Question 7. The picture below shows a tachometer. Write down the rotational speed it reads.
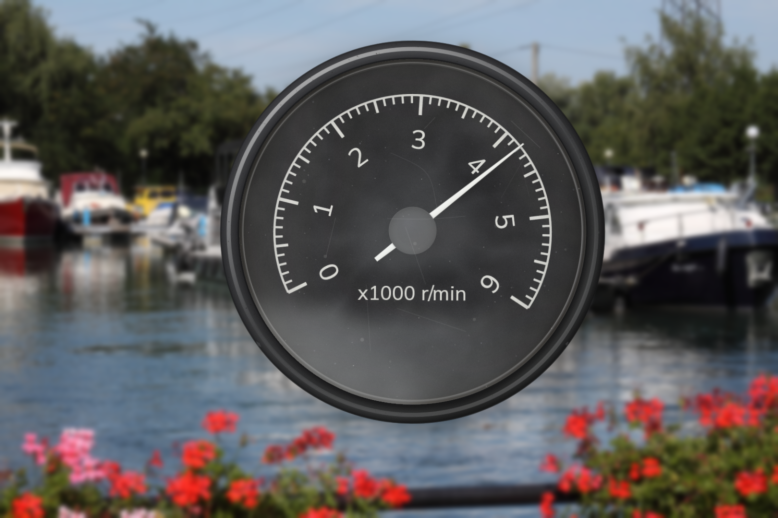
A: 4200 rpm
